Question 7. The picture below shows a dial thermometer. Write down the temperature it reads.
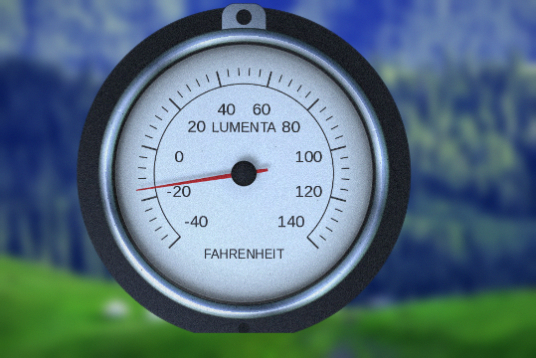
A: -16 °F
